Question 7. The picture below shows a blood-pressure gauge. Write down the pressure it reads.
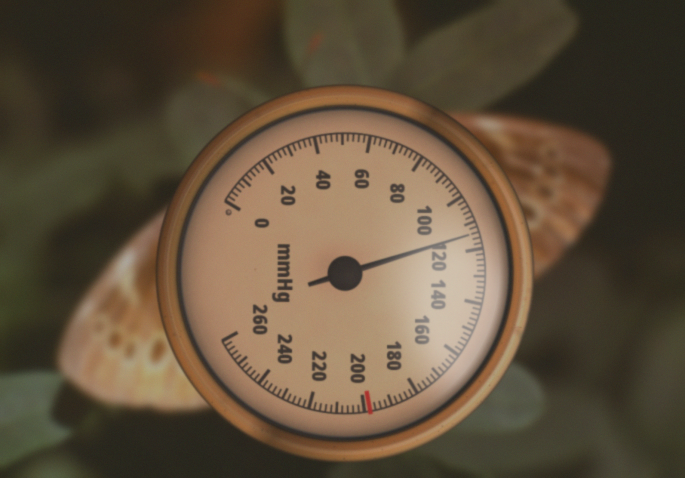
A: 114 mmHg
